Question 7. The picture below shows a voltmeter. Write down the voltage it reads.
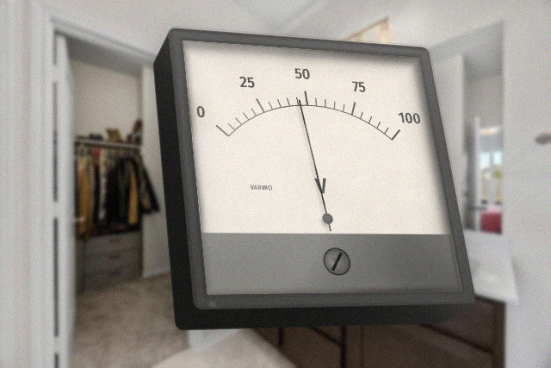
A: 45 V
